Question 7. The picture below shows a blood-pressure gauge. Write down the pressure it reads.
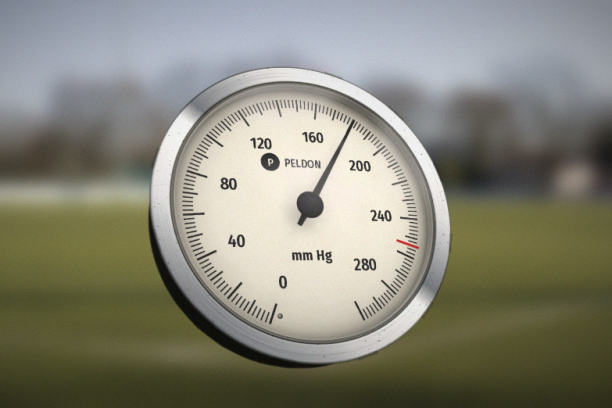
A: 180 mmHg
